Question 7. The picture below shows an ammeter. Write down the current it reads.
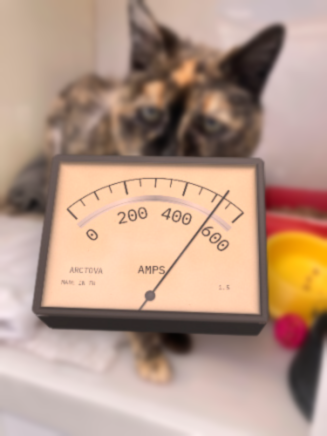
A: 525 A
